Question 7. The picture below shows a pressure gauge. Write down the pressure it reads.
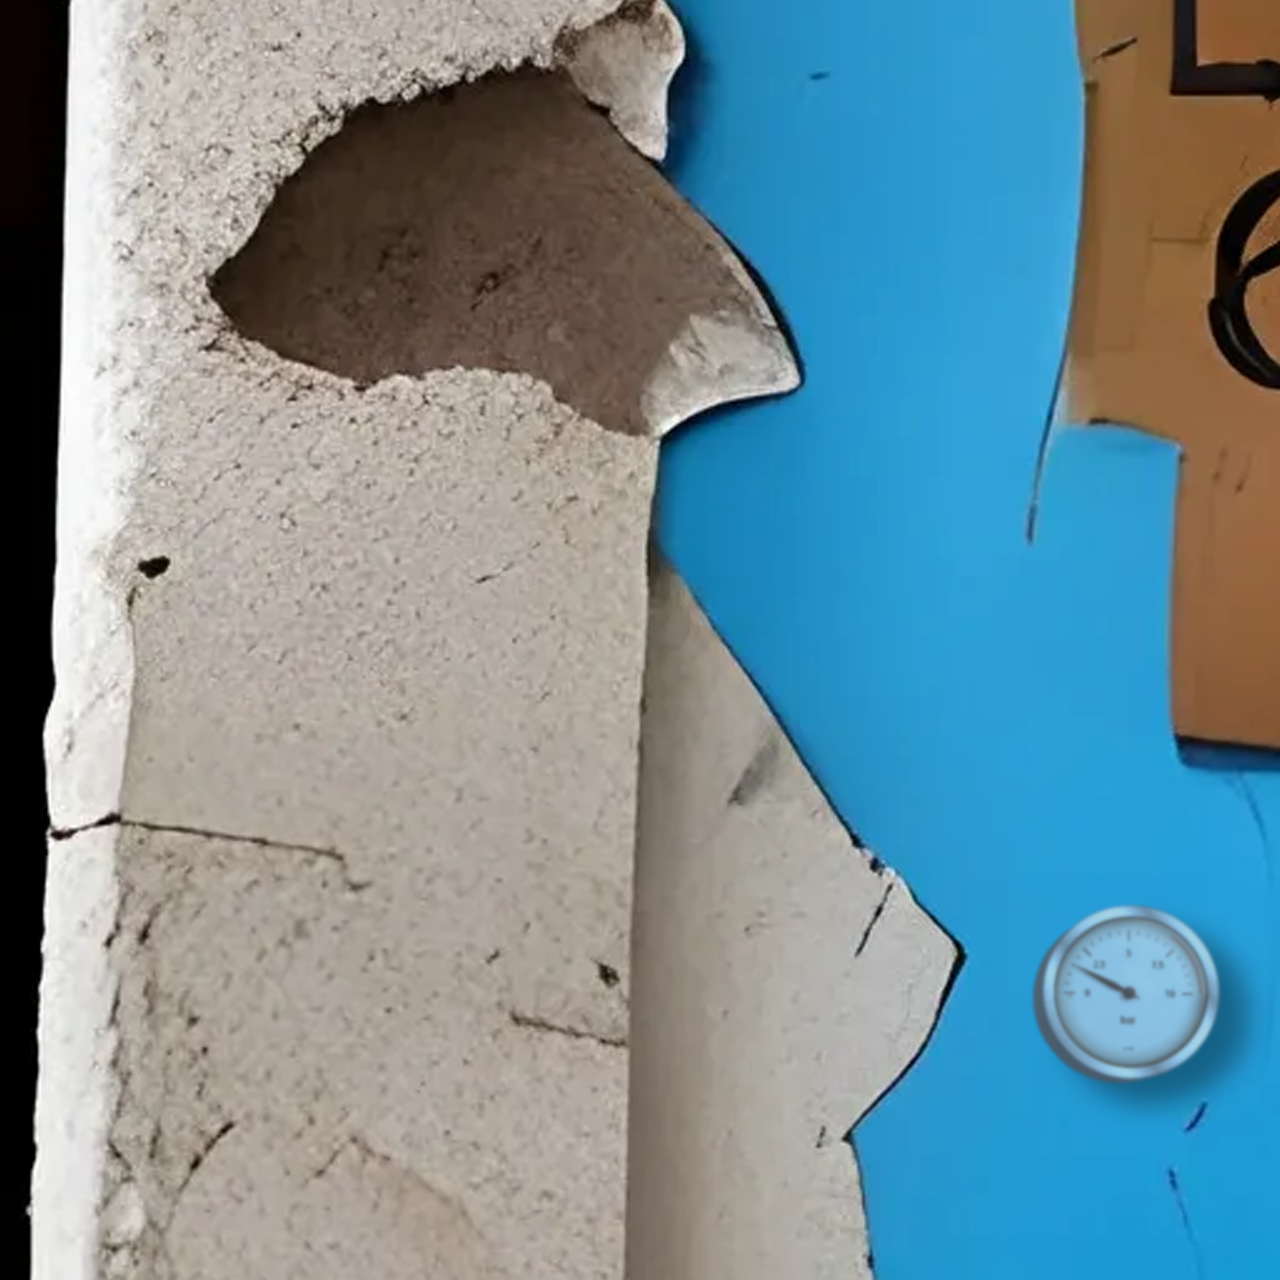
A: 1.5 bar
